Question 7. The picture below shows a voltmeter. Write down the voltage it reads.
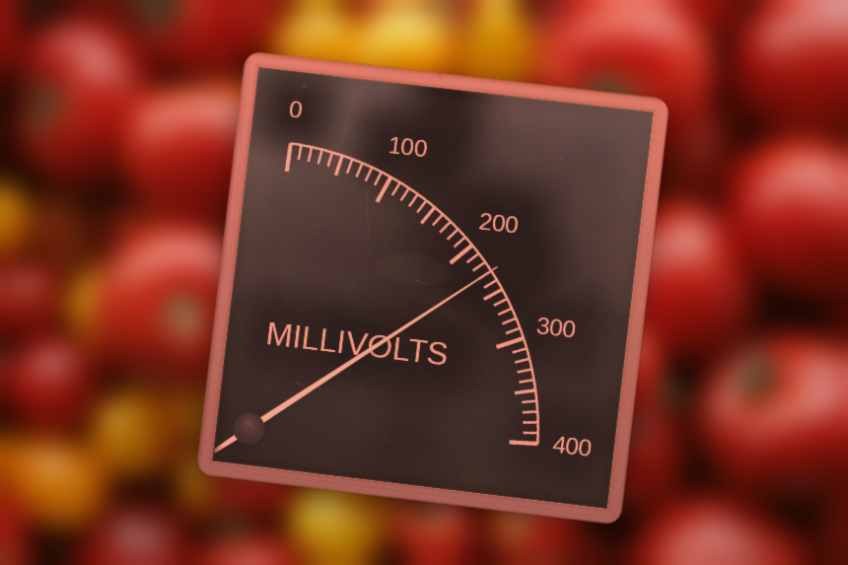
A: 230 mV
